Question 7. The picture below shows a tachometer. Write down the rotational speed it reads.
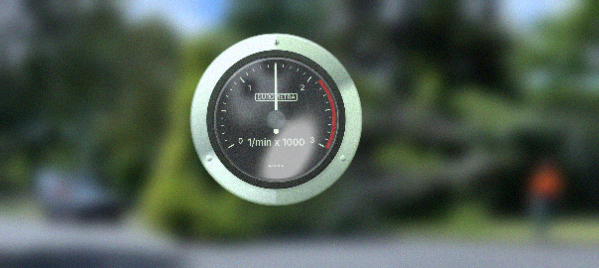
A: 1500 rpm
